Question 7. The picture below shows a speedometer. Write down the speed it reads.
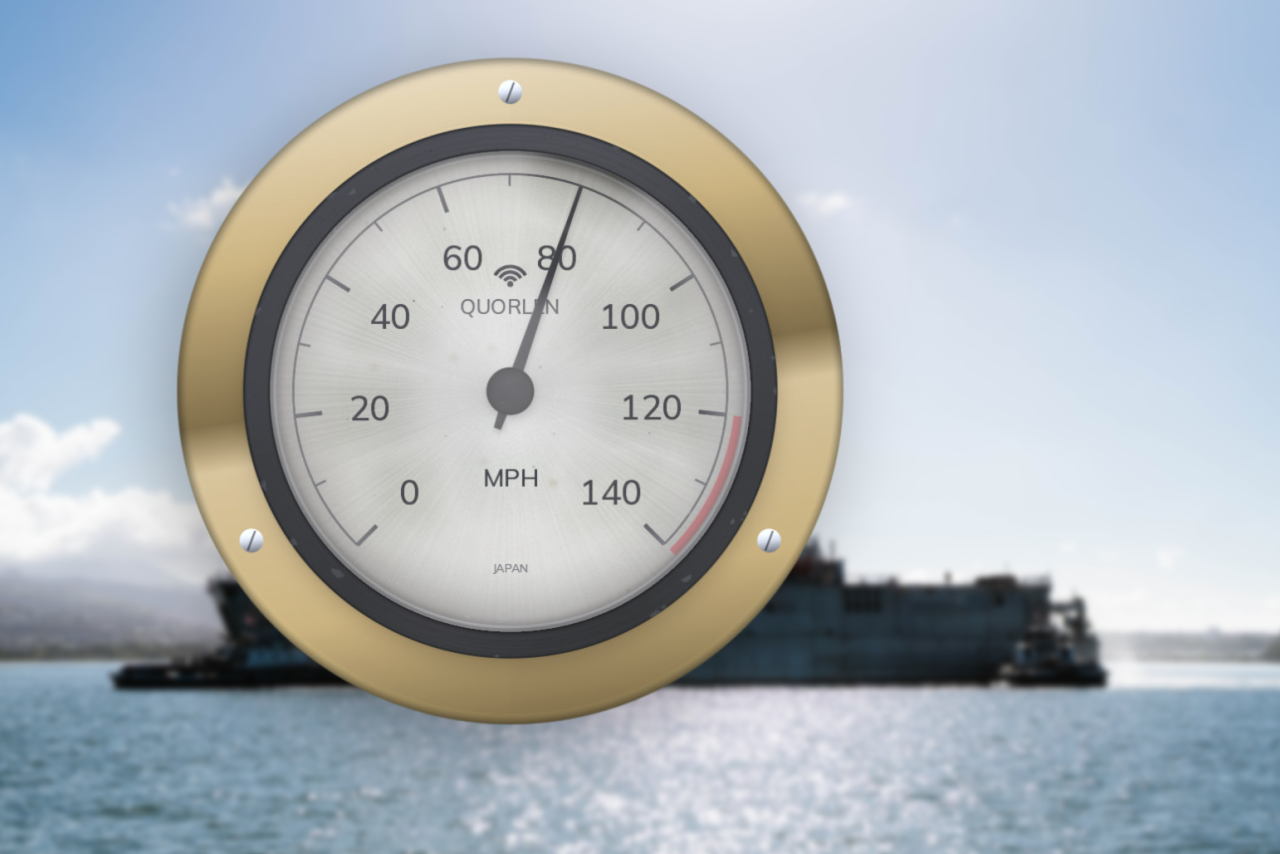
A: 80 mph
